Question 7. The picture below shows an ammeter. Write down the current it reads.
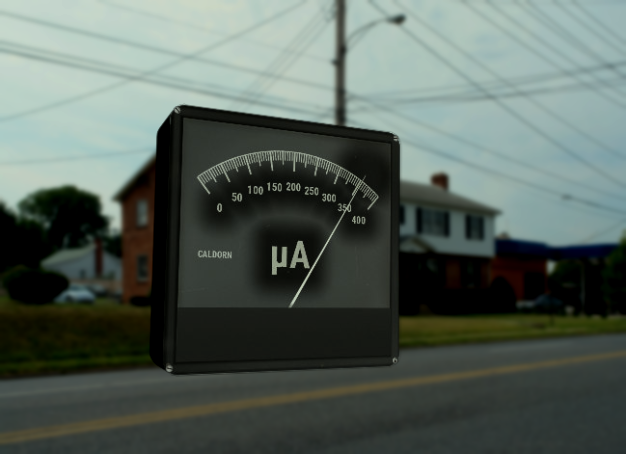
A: 350 µA
